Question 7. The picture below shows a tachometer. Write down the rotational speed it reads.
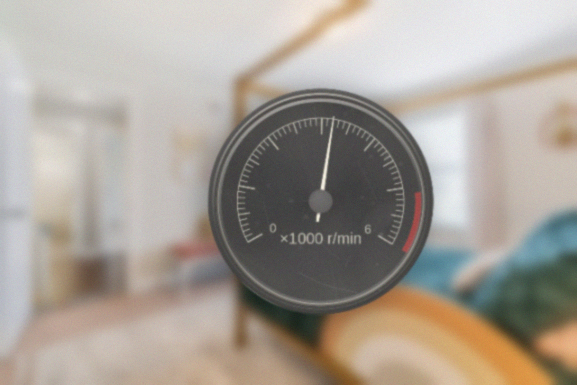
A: 3200 rpm
